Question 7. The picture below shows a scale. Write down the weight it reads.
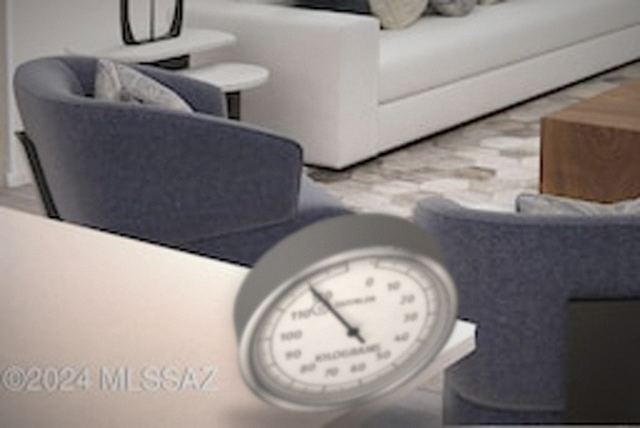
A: 120 kg
